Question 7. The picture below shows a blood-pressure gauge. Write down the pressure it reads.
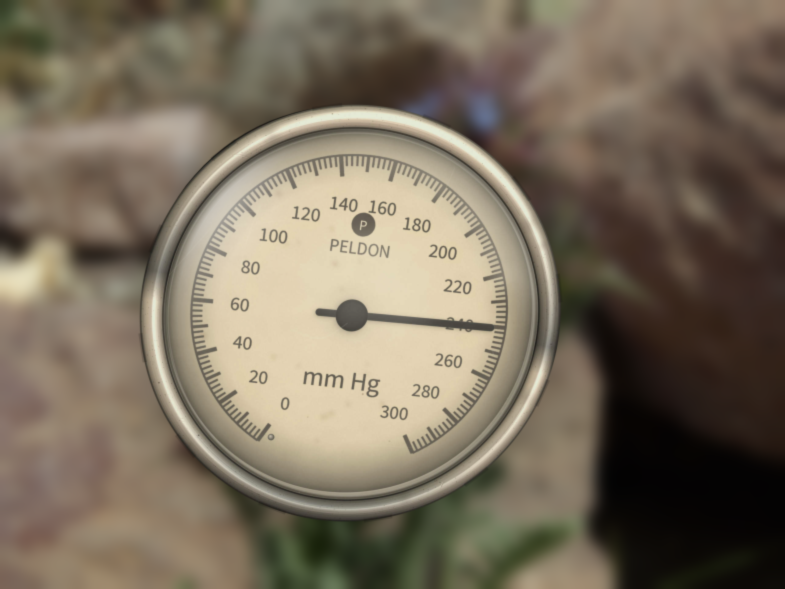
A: 240 mmHg
